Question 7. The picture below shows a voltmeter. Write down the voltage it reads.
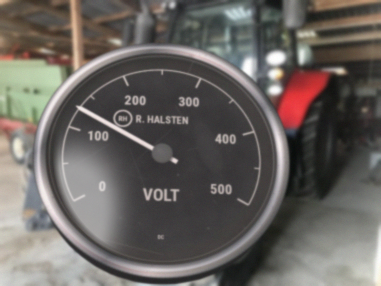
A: 125 V
